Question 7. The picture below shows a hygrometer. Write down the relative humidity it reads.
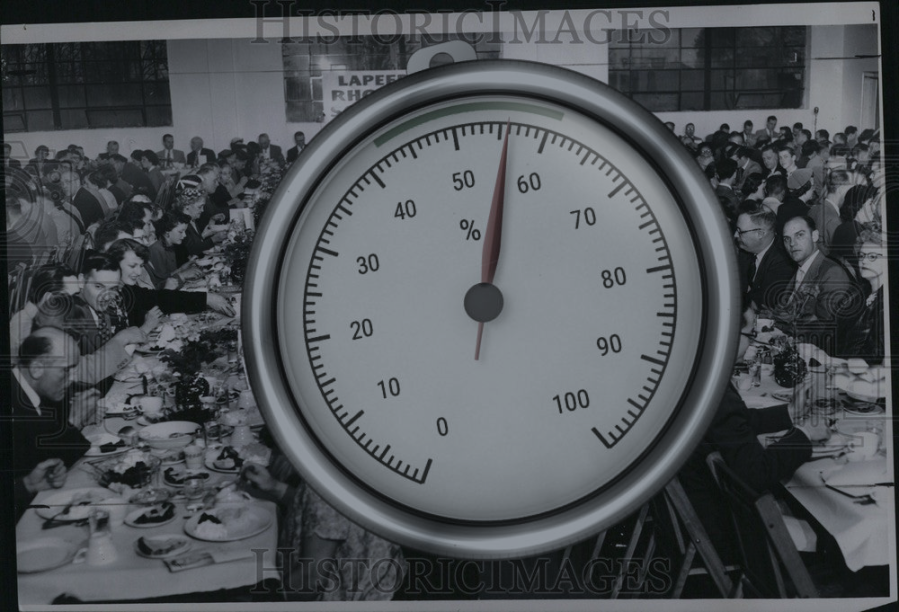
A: 56 %
